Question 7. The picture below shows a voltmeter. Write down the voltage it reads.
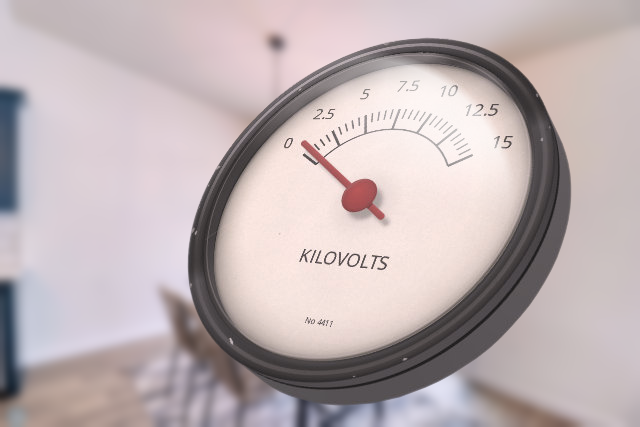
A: 0.5 kV
